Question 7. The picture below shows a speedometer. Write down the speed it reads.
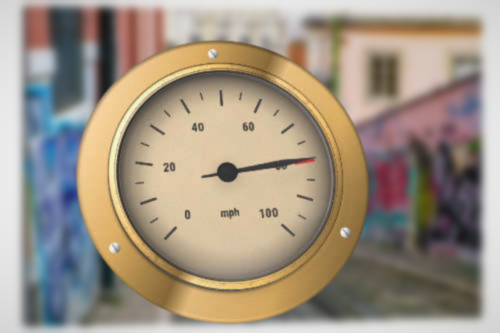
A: 80 mph
